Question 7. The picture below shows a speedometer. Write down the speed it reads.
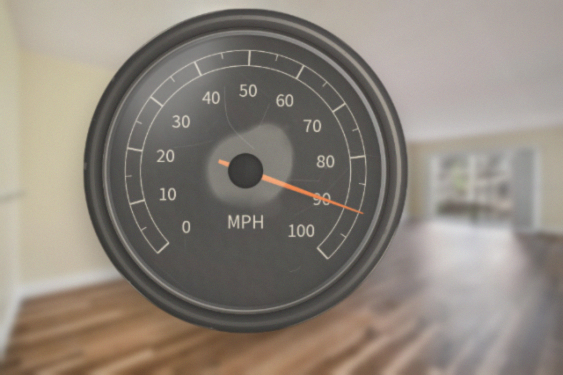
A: 90 mph
